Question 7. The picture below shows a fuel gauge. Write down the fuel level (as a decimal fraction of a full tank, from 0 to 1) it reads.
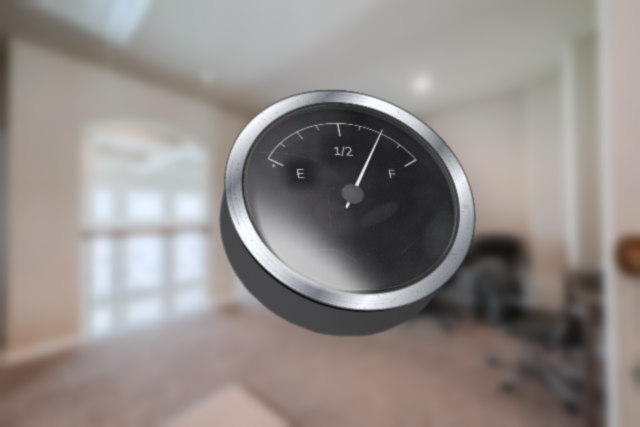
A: 0.75
